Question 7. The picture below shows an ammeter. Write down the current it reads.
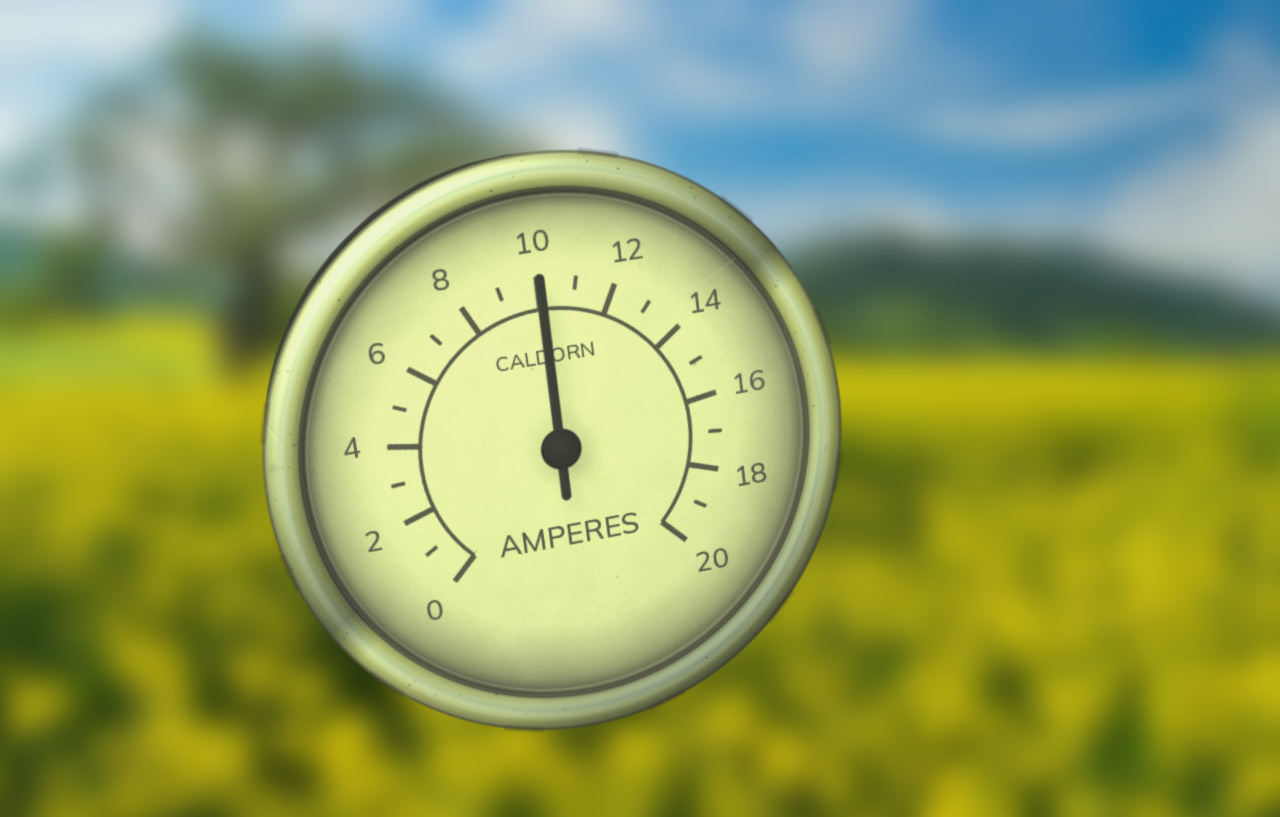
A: 10 A
